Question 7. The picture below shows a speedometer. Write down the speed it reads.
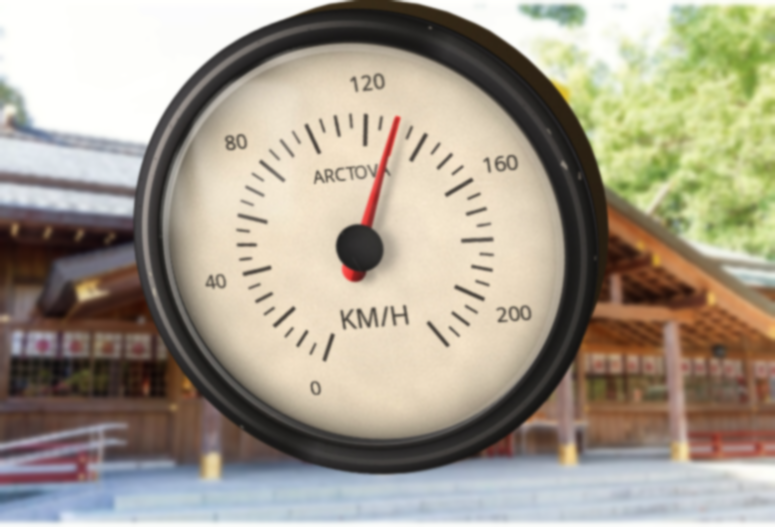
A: 130 km/h
